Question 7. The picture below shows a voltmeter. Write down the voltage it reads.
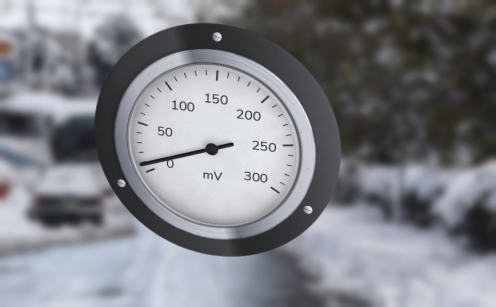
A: 10 mV
